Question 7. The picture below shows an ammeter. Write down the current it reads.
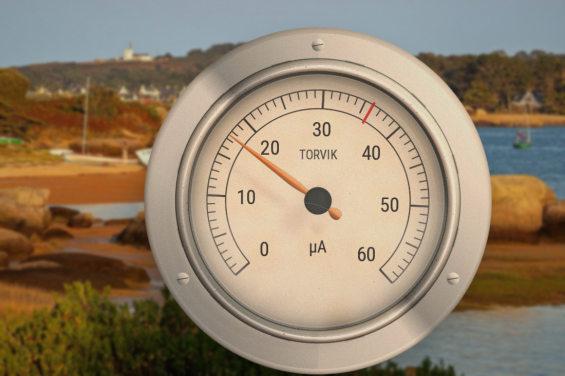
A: 17.5 µA
